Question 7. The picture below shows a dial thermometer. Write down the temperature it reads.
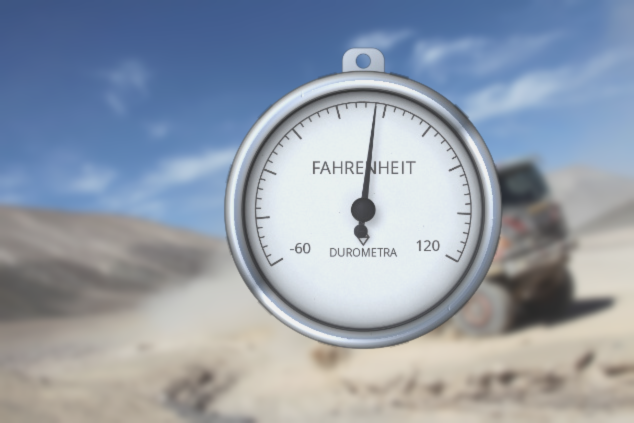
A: 36 °F
